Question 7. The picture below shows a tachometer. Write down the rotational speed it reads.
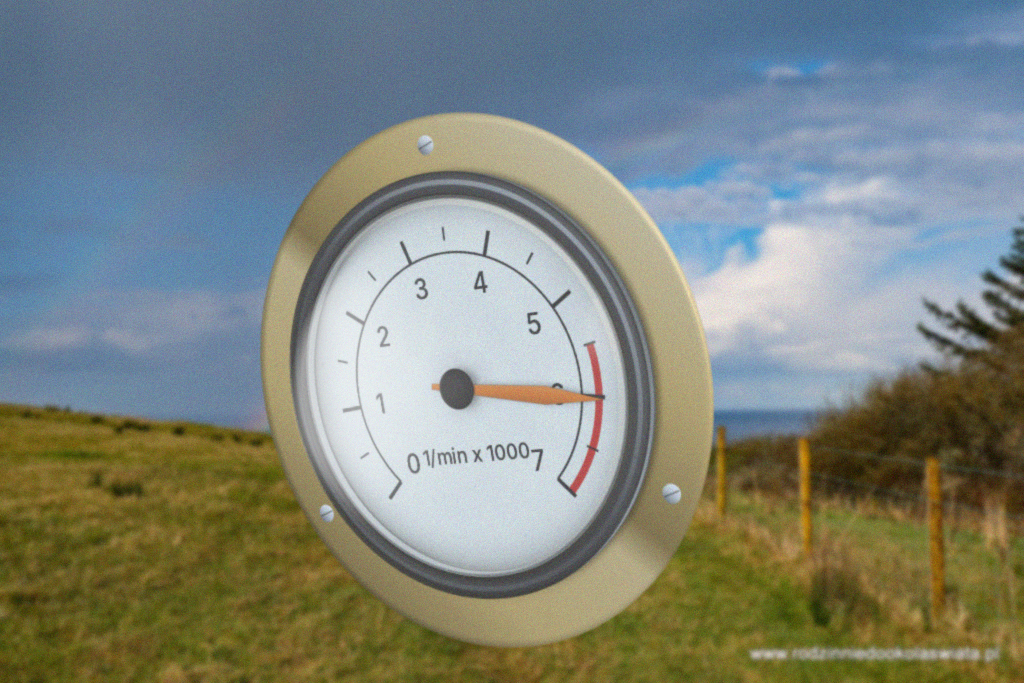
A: 6000 rpm
